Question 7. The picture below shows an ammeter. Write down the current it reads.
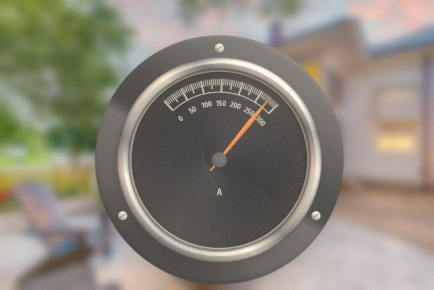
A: 275 A
